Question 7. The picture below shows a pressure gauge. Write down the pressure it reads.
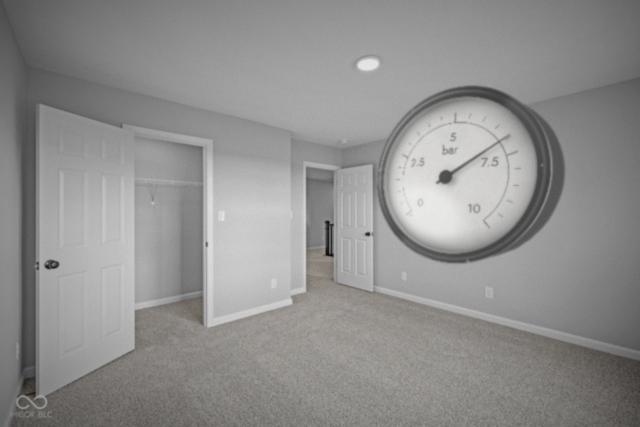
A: 7 bar
